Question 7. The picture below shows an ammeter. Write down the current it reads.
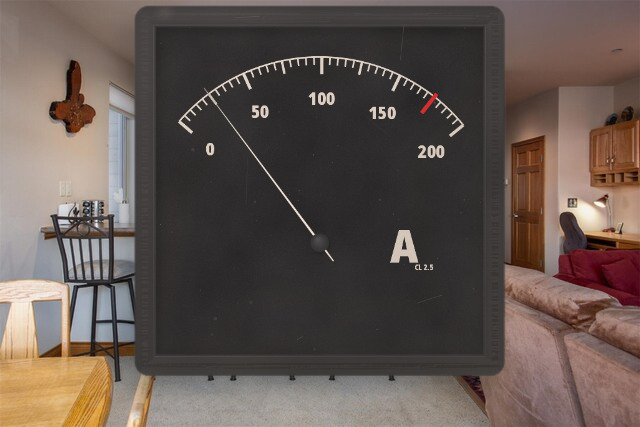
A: 25 A
